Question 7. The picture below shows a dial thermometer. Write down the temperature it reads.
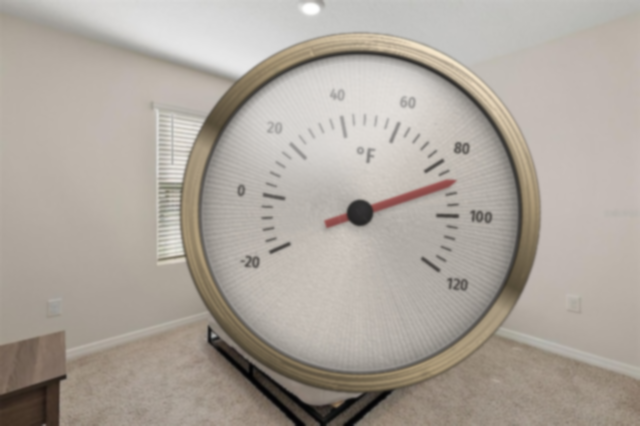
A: 88 °F
